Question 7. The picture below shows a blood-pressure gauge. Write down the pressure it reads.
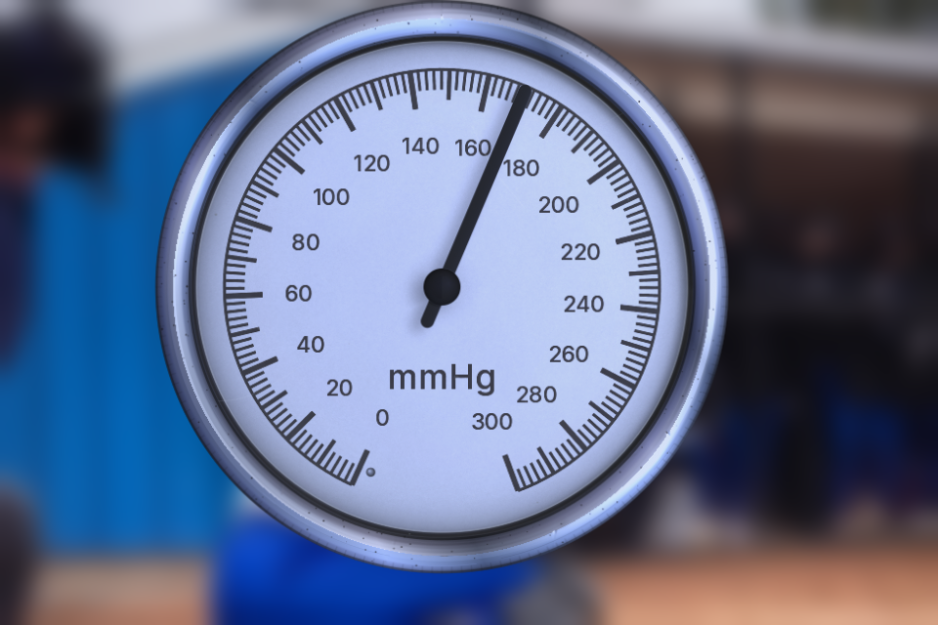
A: 170 mmHg
